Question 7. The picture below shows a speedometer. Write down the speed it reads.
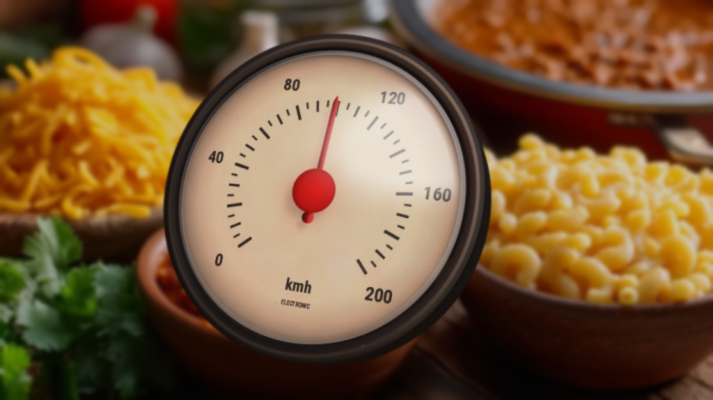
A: 100 km/h
